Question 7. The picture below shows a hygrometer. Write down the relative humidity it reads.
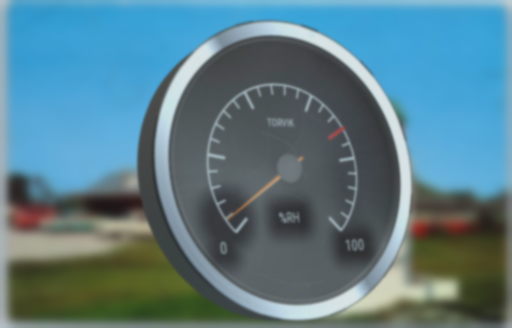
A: 4 %
